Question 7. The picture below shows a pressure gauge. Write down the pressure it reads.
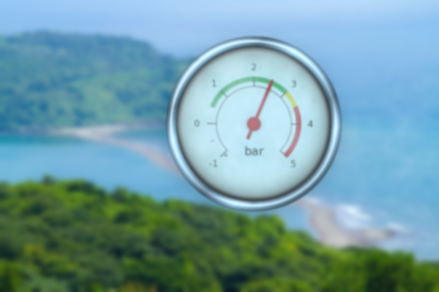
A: 2.5 bar
